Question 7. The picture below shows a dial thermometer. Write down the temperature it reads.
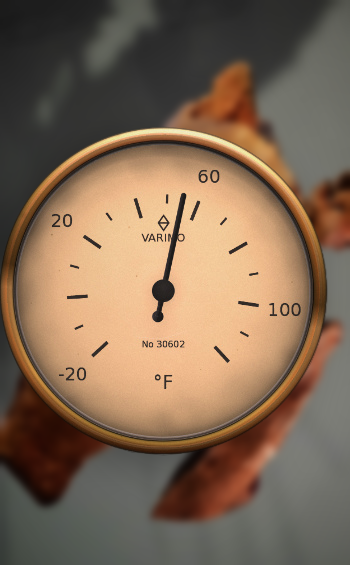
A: 55 °F
